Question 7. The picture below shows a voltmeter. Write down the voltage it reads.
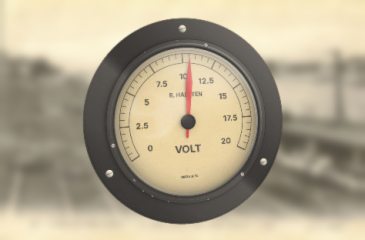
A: 10.5 V
